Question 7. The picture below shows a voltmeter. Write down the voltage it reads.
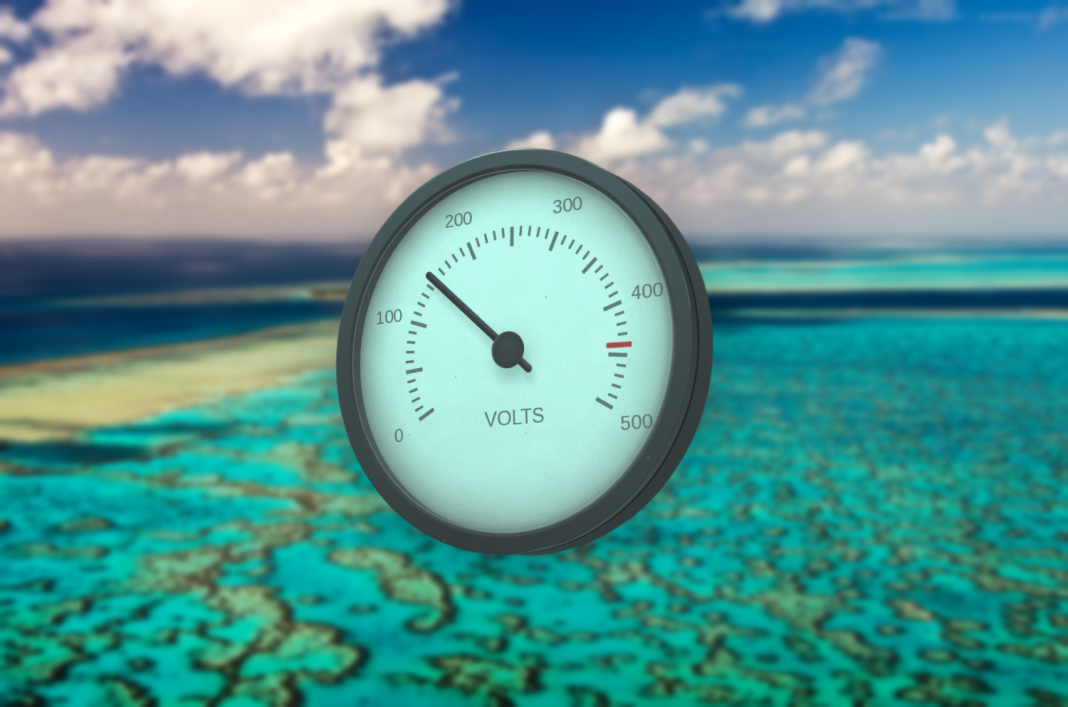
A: 150 V
